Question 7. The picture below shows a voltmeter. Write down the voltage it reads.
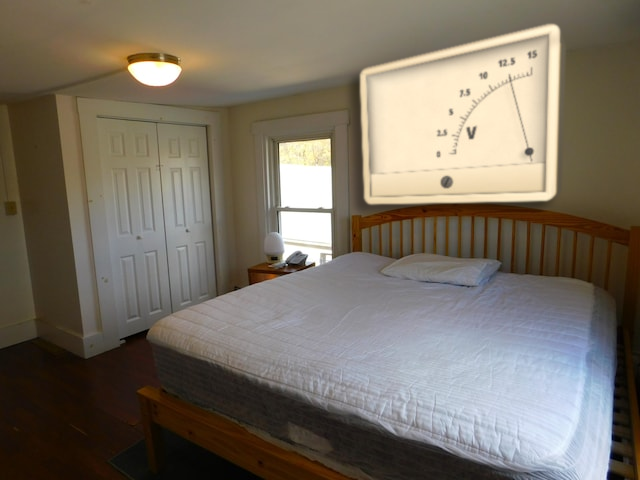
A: 12.5 V
